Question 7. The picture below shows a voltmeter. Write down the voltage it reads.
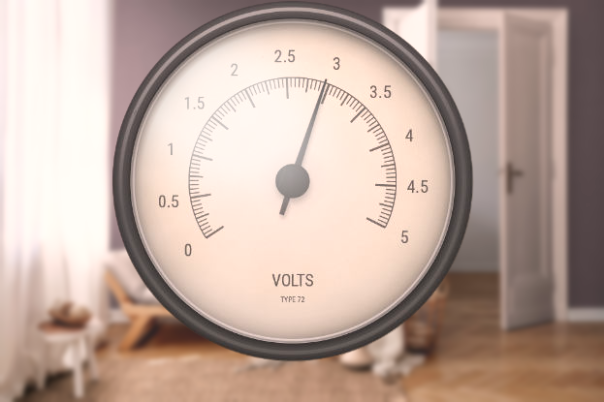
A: 2.95 V
